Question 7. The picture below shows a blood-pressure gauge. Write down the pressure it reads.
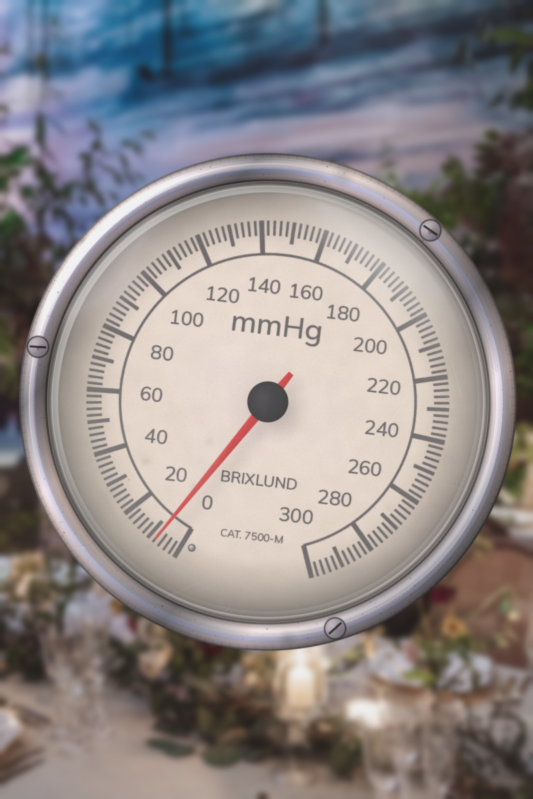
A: 8 mmHg
